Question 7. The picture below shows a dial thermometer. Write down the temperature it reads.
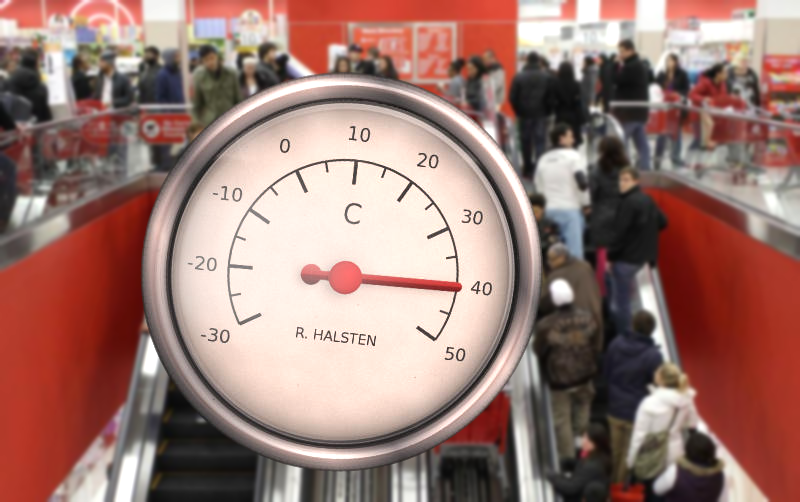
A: 40 °C
